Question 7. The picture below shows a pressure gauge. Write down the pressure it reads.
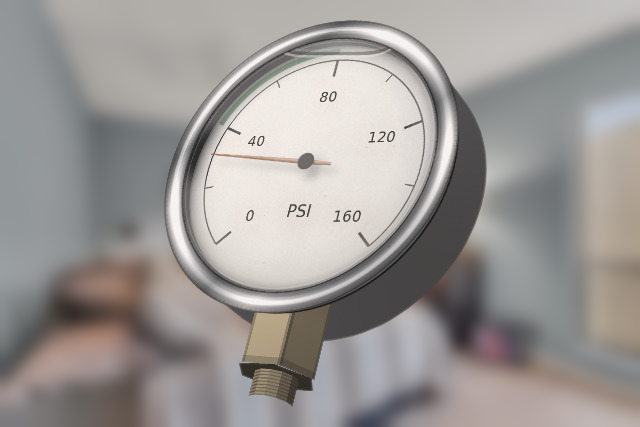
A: 30 psi
